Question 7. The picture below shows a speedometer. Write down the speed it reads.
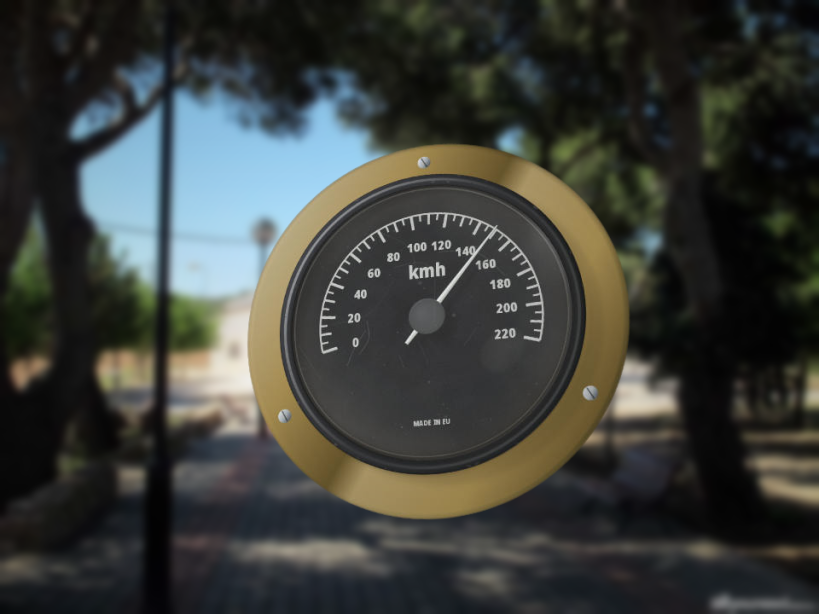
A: 150 km/h
